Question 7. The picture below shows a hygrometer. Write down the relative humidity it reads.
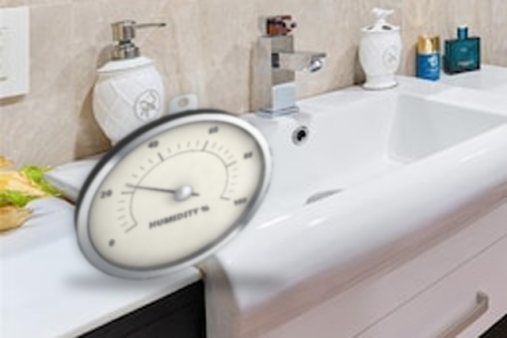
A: 24 %
